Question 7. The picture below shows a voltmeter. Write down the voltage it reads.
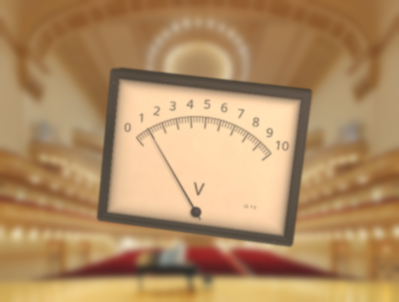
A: 1 V
